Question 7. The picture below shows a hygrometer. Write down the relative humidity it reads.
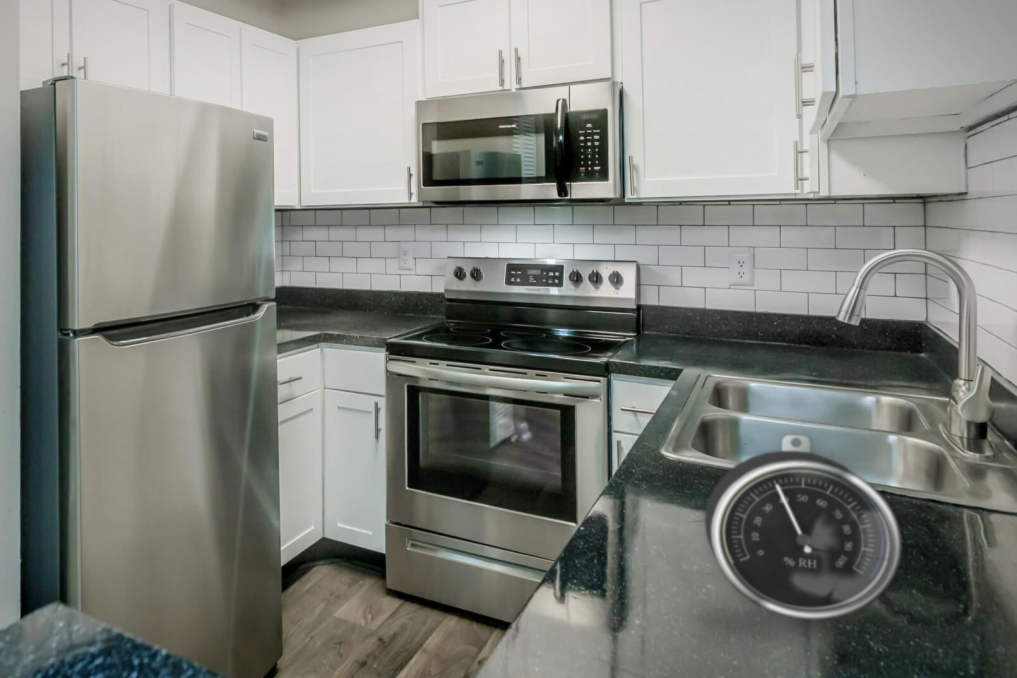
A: 40 %
